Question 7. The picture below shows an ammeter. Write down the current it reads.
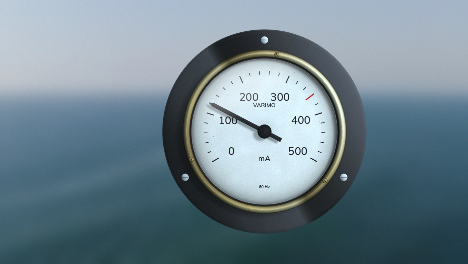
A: 120 mA
